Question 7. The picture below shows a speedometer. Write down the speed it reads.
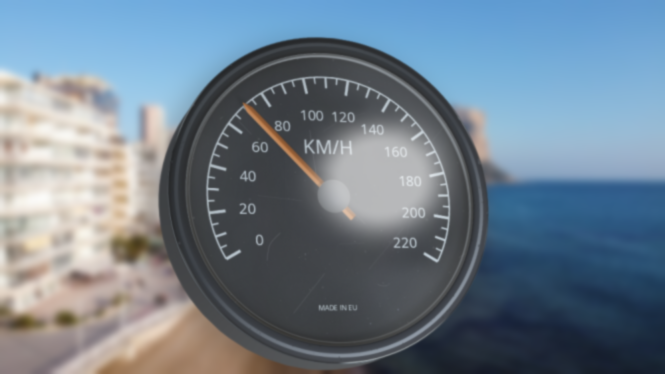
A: 70 km/h
